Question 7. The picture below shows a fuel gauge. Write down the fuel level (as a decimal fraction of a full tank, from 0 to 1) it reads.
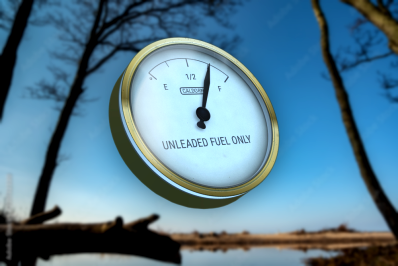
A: 0.75
